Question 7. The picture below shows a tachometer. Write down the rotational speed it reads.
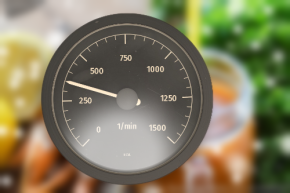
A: 350 rpm
